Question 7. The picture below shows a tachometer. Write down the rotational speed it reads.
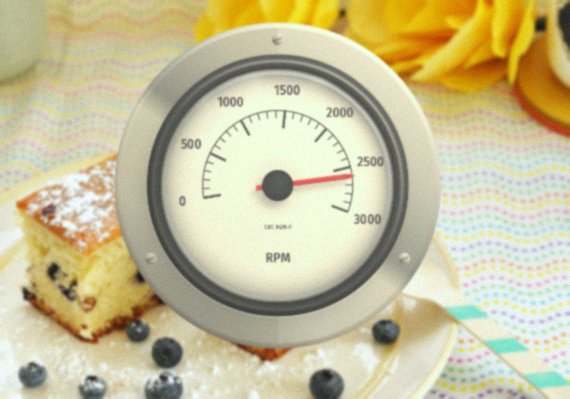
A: 2600 rpm
